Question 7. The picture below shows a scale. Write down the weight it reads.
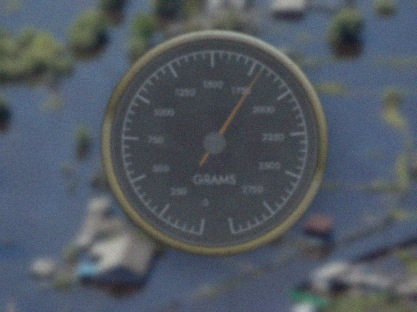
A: 1800 g
